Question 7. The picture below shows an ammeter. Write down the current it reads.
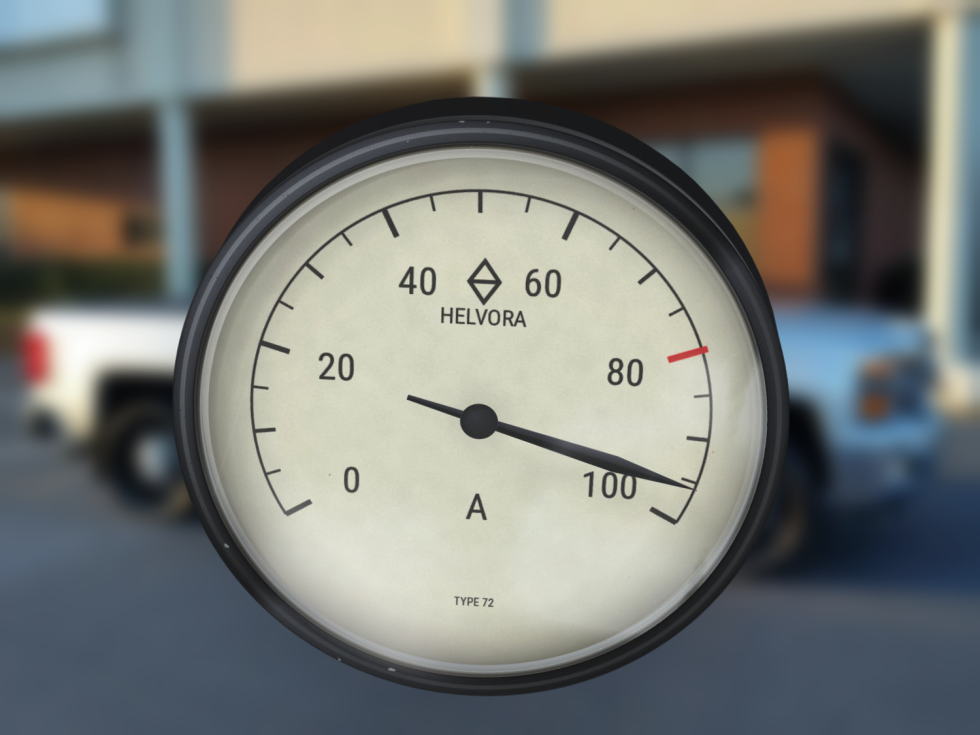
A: 95 A
